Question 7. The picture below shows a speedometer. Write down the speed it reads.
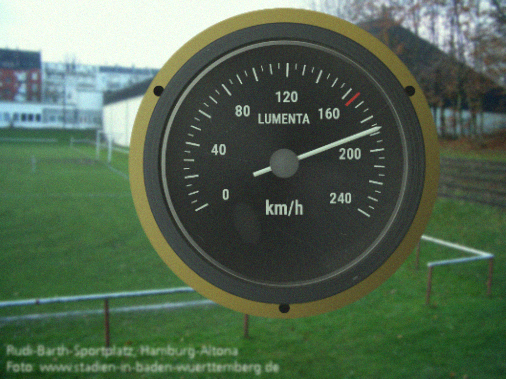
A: 187.5 km/h
